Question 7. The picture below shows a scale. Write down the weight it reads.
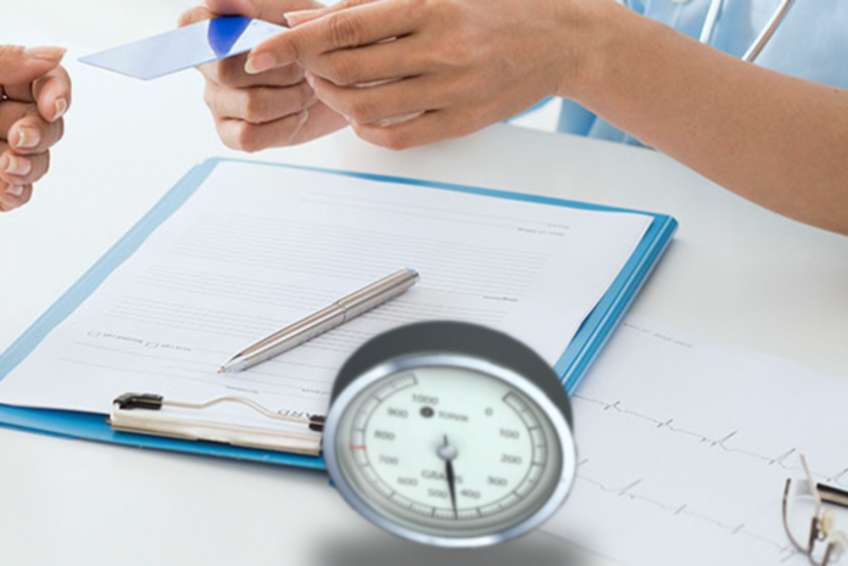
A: 450 g
